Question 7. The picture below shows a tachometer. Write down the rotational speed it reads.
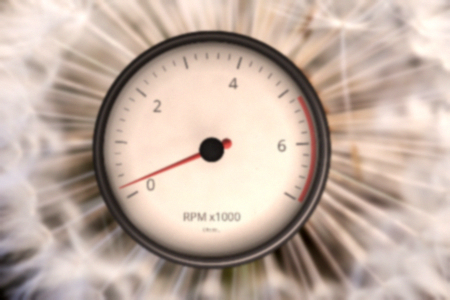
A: 200 rpm
